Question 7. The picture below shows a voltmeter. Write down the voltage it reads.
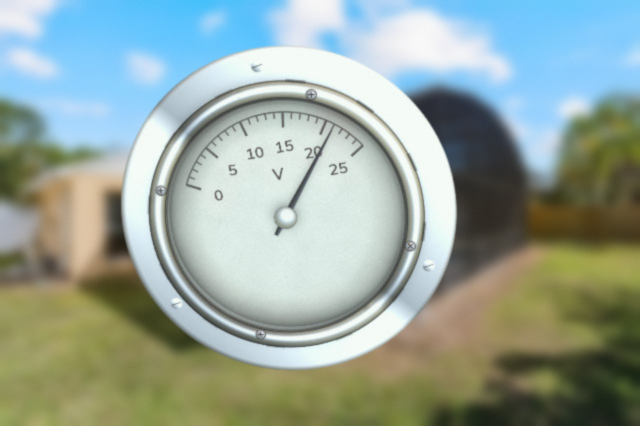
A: 21 V
